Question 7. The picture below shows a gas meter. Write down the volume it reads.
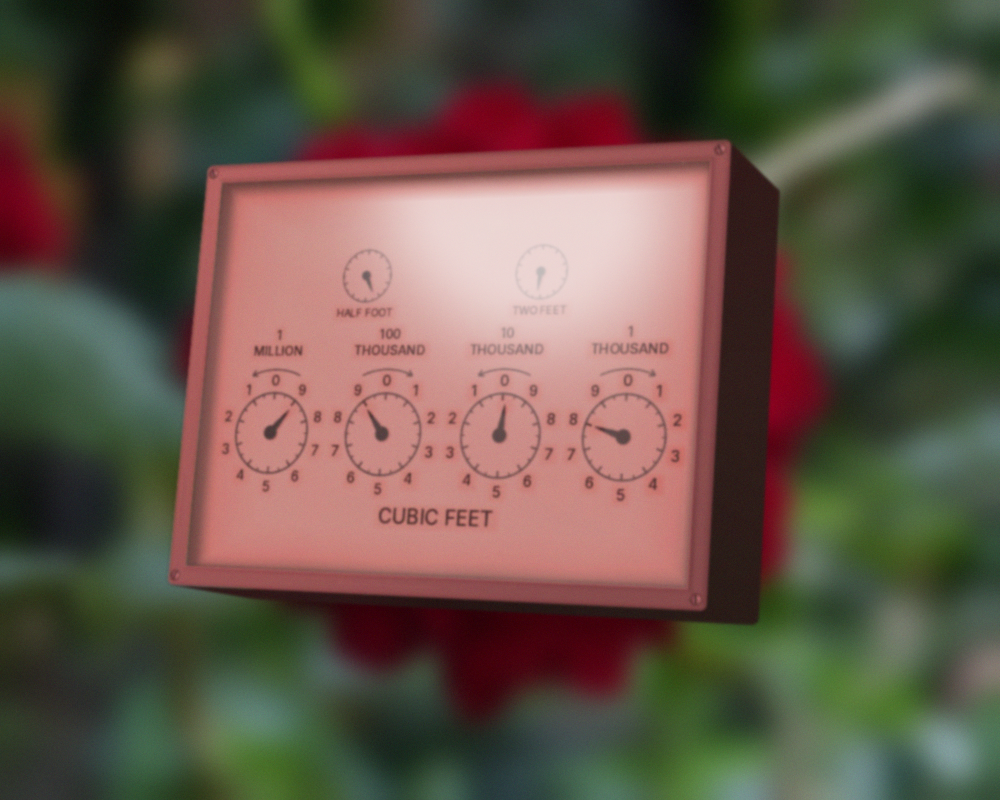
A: 889800 ft³
